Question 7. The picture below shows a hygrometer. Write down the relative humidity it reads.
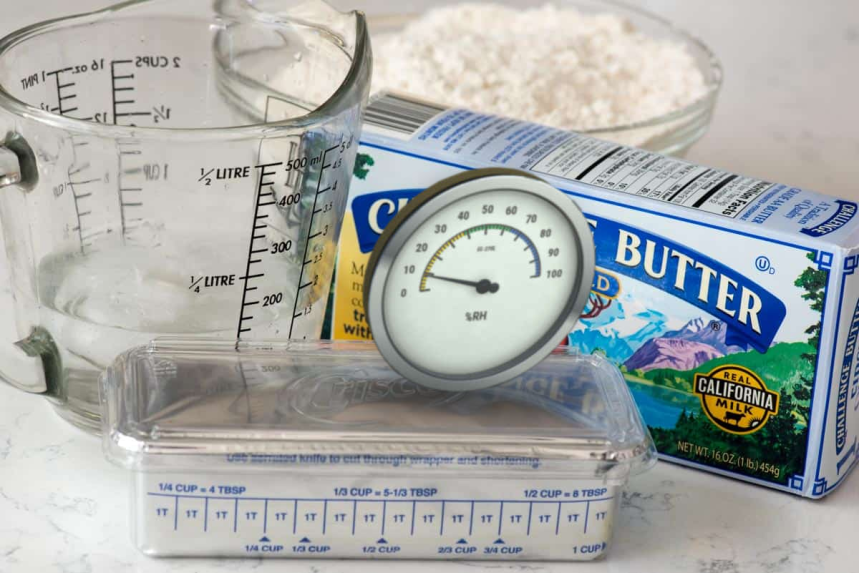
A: 10 %
